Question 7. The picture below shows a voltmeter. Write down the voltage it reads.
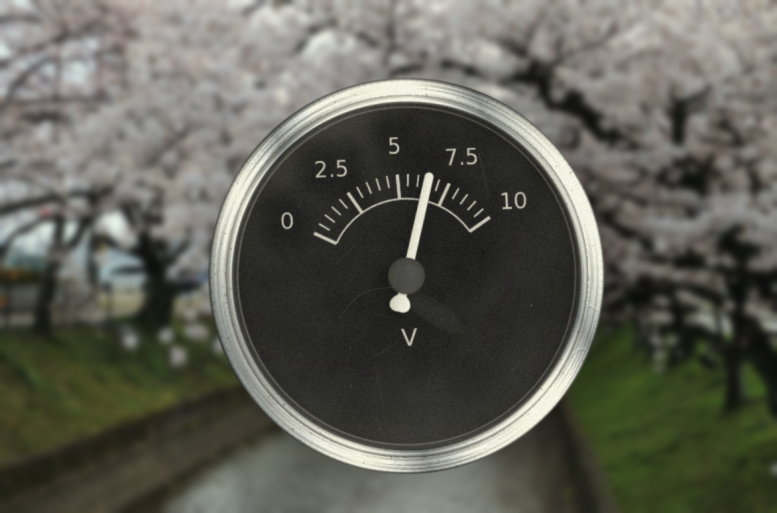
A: 6.5 V
